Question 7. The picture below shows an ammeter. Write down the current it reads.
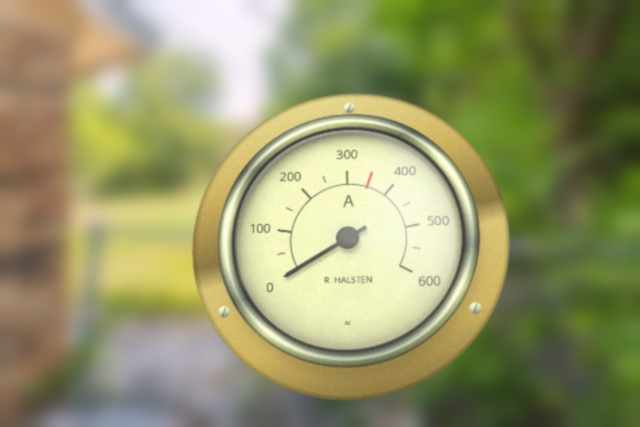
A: 0 A
